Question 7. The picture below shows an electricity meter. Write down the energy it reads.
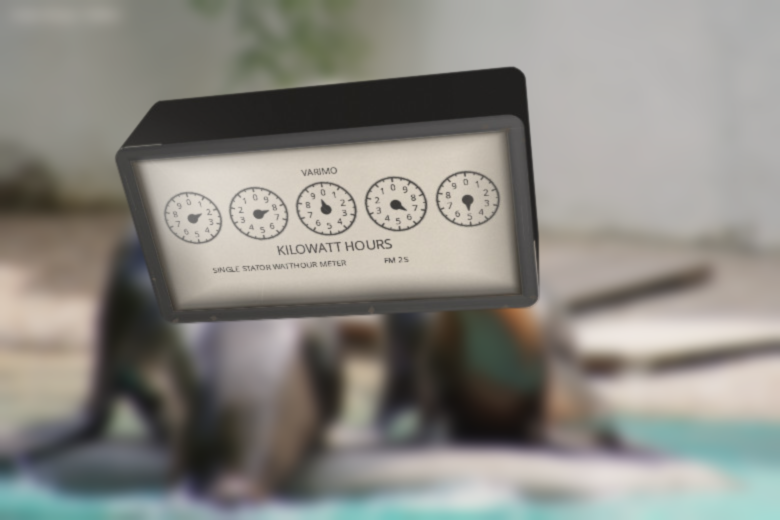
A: 17965 kWh
